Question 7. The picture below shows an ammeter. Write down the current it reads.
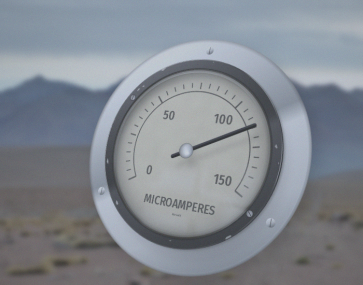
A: 115 µA
